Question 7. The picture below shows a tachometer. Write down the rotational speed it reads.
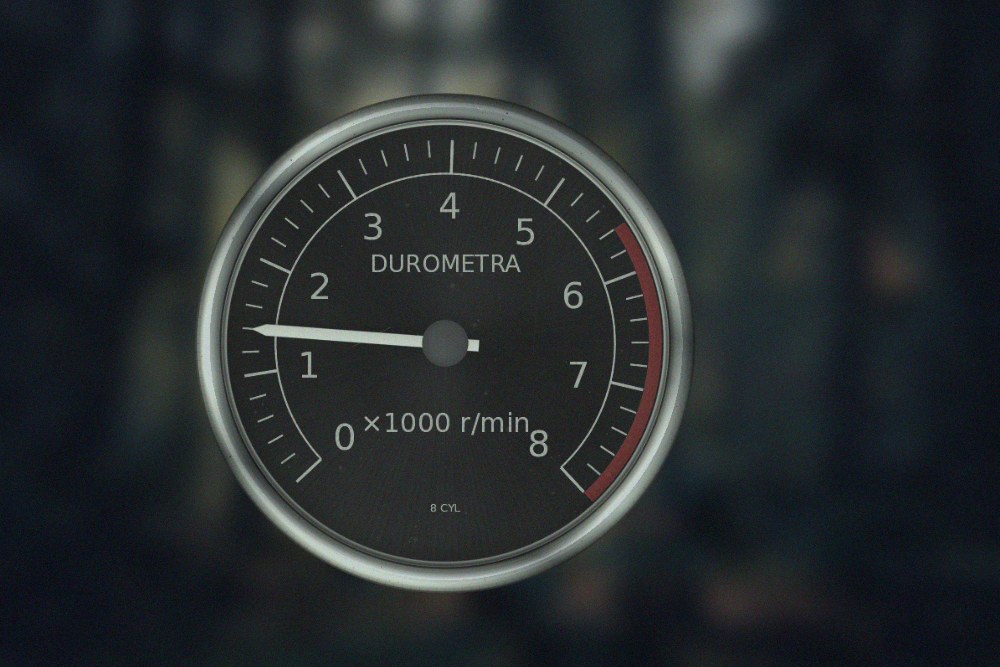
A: 1400 rpm
